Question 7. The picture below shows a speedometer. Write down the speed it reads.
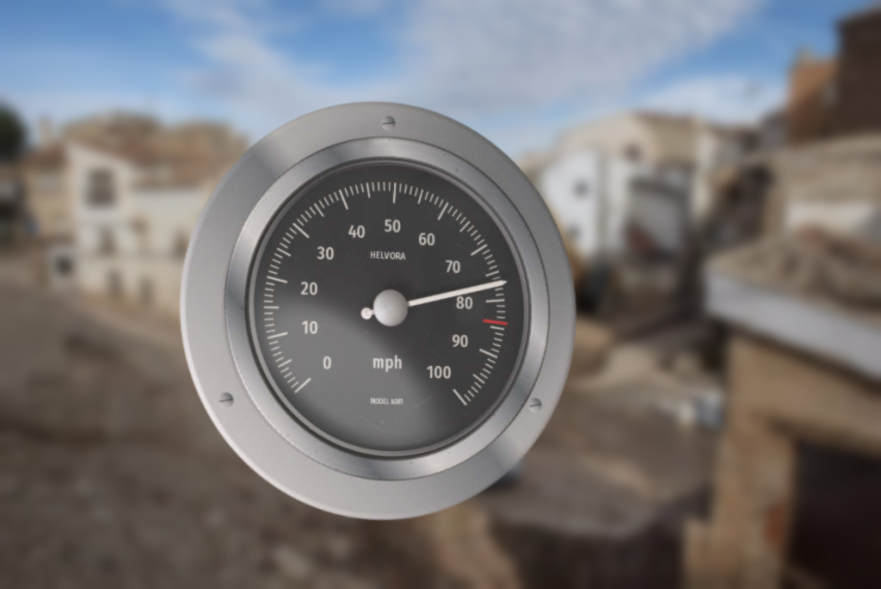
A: 77 mph
